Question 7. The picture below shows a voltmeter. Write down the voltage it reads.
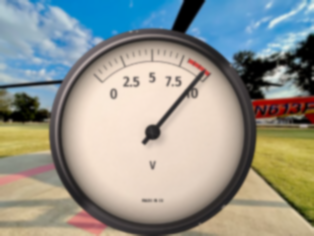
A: 9.5 V
